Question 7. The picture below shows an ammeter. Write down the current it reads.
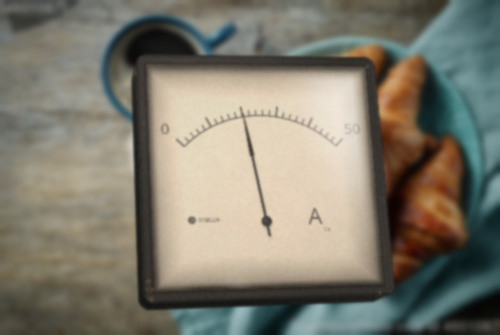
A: 20 A
